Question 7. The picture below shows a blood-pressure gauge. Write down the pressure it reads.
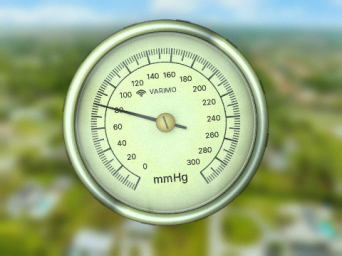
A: 80 mmHg
